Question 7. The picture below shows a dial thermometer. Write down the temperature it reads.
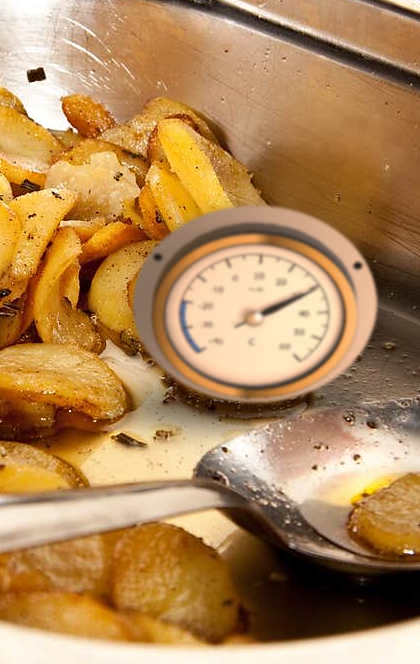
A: 30 °C
